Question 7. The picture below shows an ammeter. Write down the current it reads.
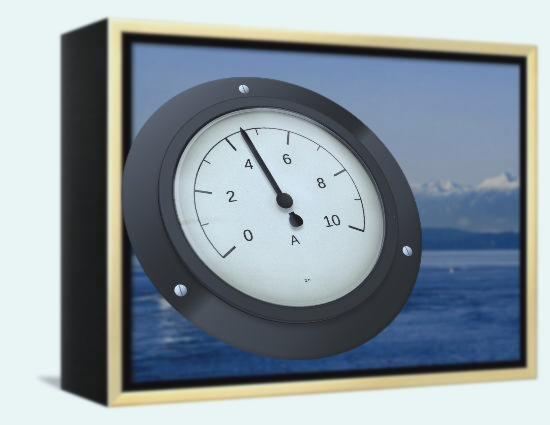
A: 4.5 A
